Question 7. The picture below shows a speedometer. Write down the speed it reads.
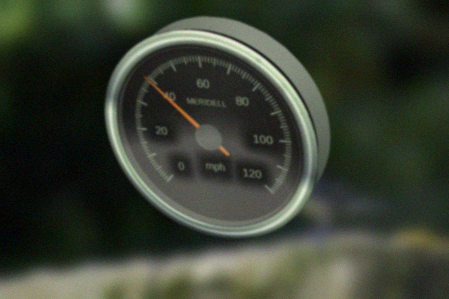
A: 40 mph
